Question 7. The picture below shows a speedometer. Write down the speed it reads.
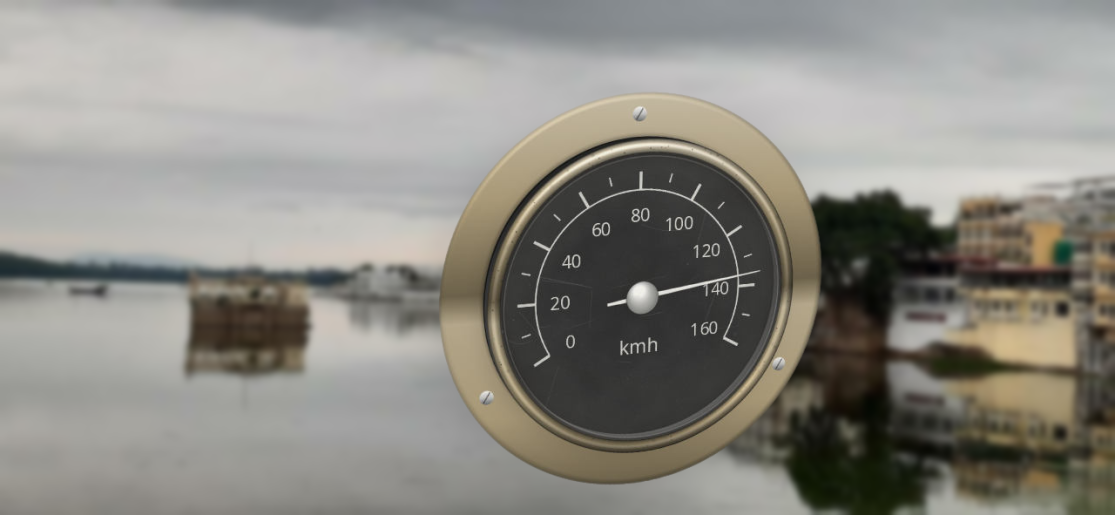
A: 135 km/h
